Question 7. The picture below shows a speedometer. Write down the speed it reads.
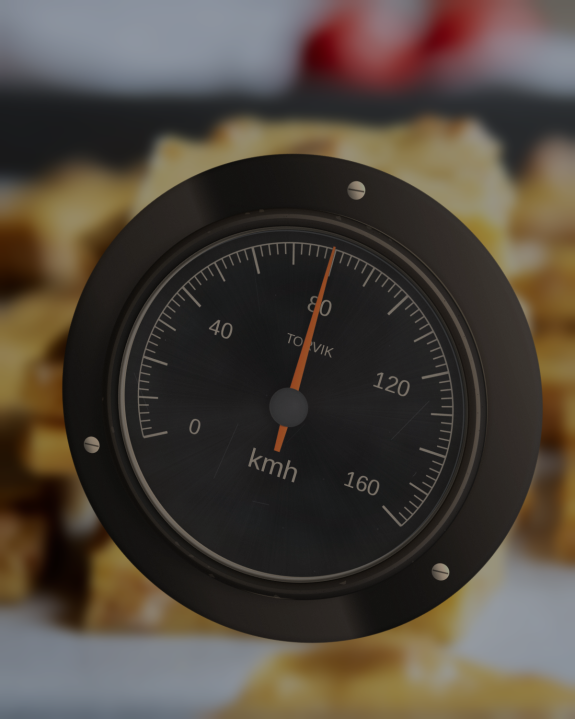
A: 80 km/h
